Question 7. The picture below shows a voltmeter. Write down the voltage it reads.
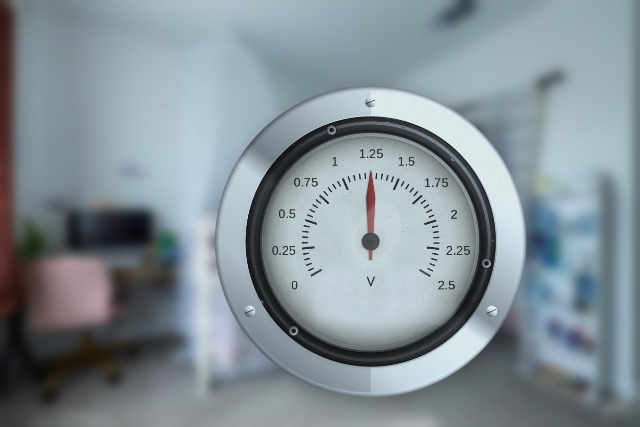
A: 1.25 V
